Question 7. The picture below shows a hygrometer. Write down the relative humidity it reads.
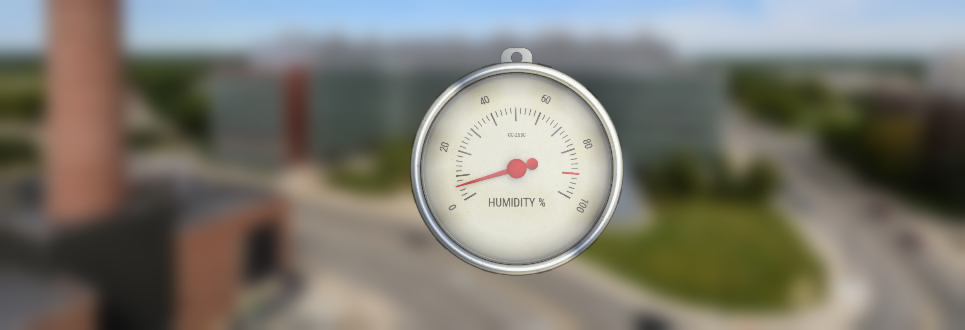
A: 6 %
